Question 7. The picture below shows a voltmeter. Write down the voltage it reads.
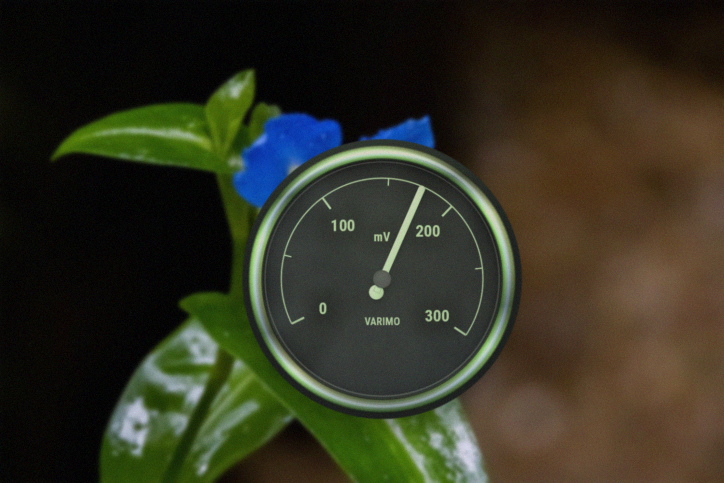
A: 175 mV
